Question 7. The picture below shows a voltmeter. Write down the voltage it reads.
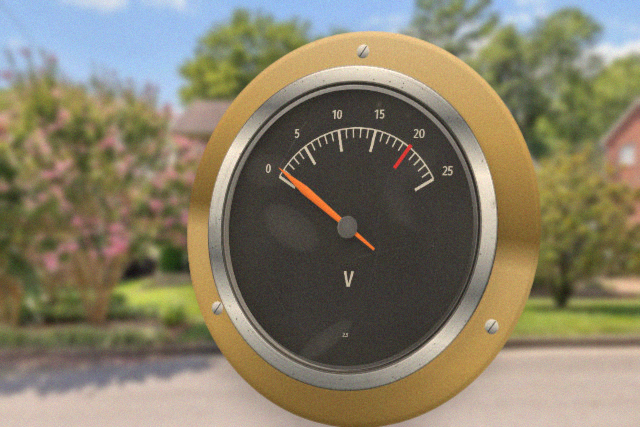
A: 1 V
